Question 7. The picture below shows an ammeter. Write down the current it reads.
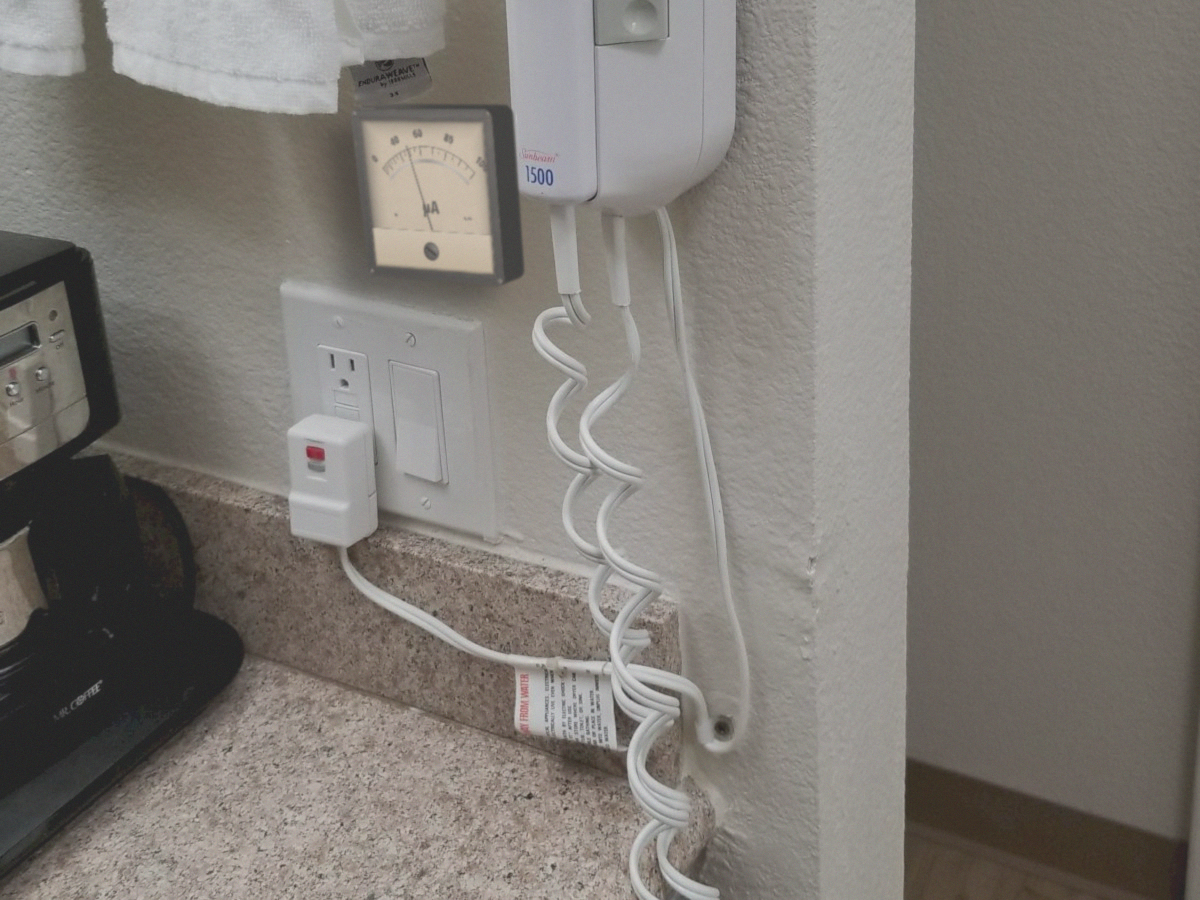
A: 50 µA
